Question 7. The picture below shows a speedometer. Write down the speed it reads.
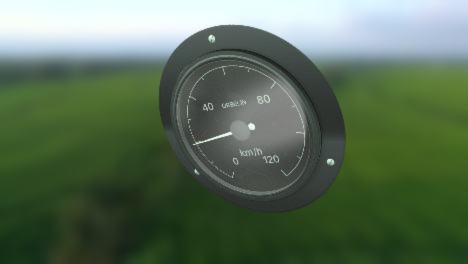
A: 20 km/h
